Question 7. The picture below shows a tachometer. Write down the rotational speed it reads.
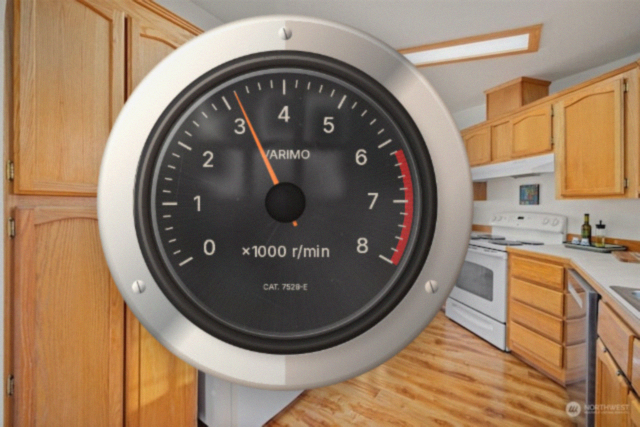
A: 3200 rpm
